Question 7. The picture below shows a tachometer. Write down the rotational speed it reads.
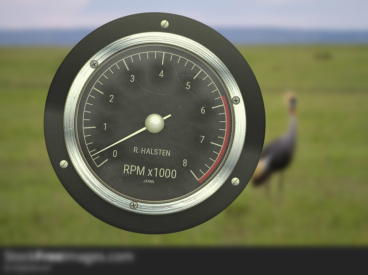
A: 300 rpm
